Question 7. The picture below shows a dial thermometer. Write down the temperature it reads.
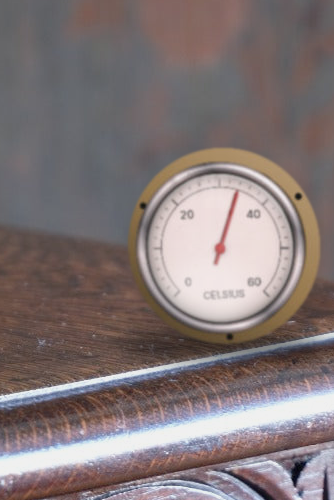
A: 34 °C
